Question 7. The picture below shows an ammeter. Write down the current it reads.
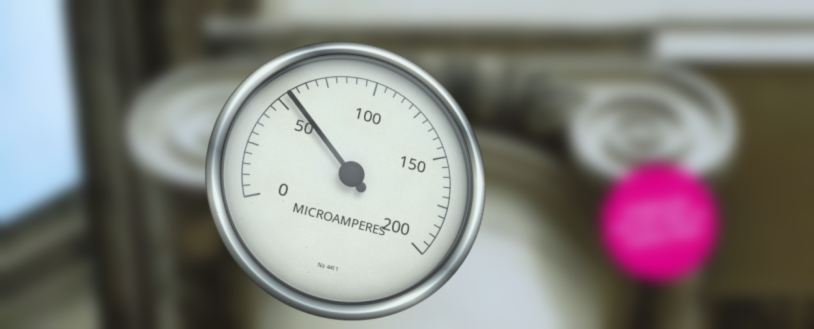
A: 55 µA
